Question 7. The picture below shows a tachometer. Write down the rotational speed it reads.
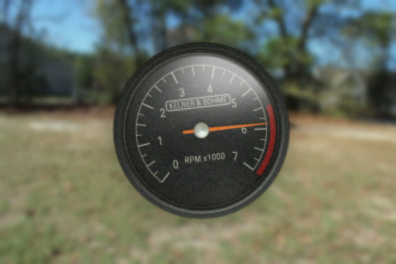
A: 5875 rpm
